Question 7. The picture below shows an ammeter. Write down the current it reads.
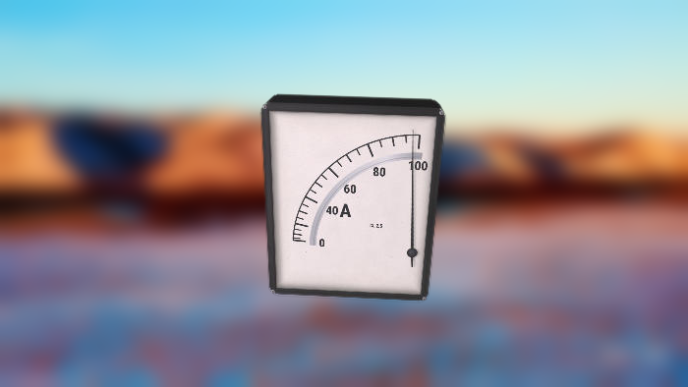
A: 97.5 A
